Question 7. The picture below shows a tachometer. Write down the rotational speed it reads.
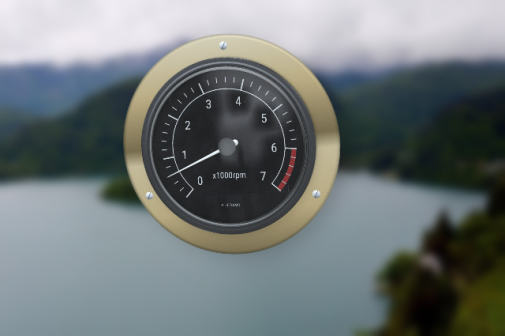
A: 600 rpm
